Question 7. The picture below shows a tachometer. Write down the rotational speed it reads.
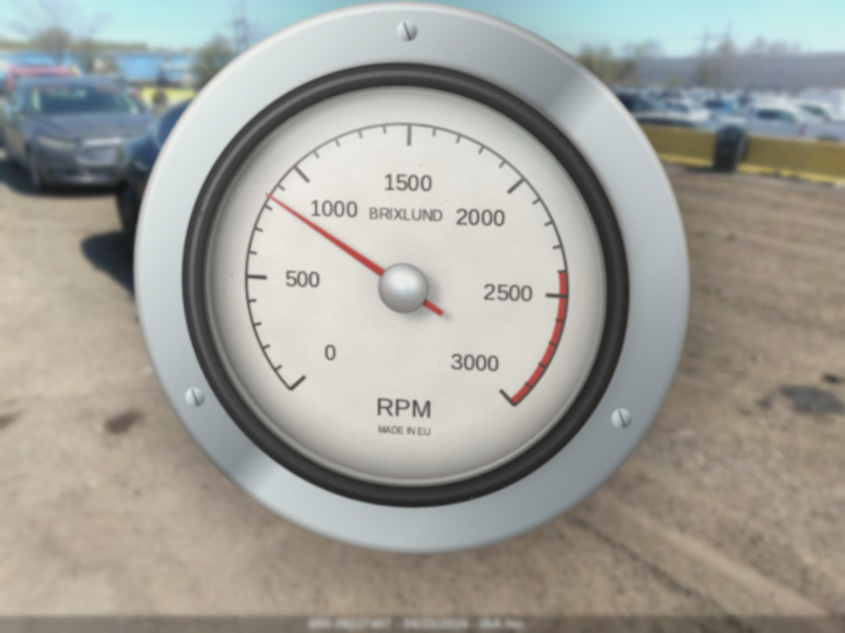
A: 850 rpm
